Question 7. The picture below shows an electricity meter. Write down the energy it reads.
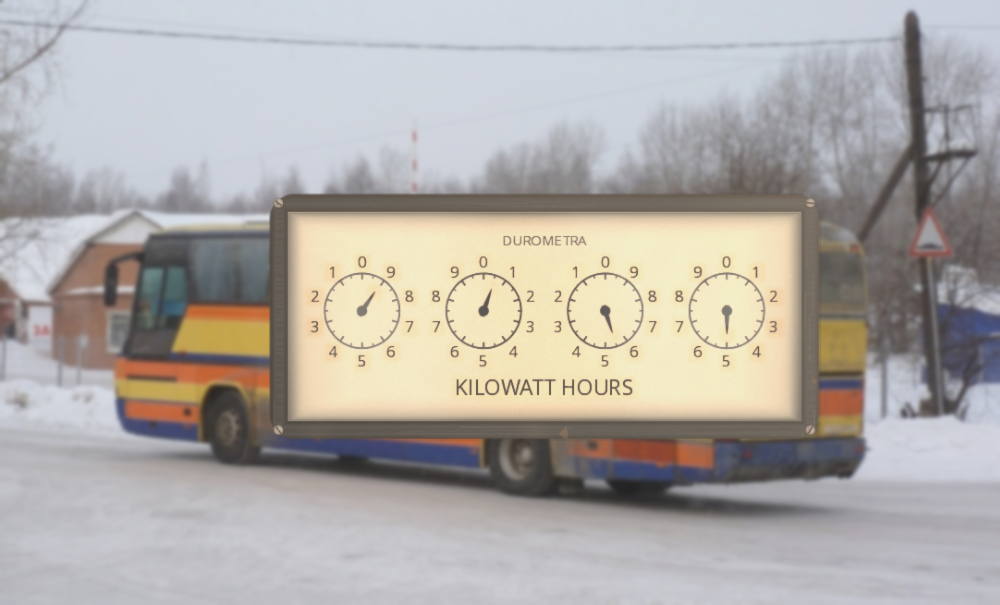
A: 9055 kWh
